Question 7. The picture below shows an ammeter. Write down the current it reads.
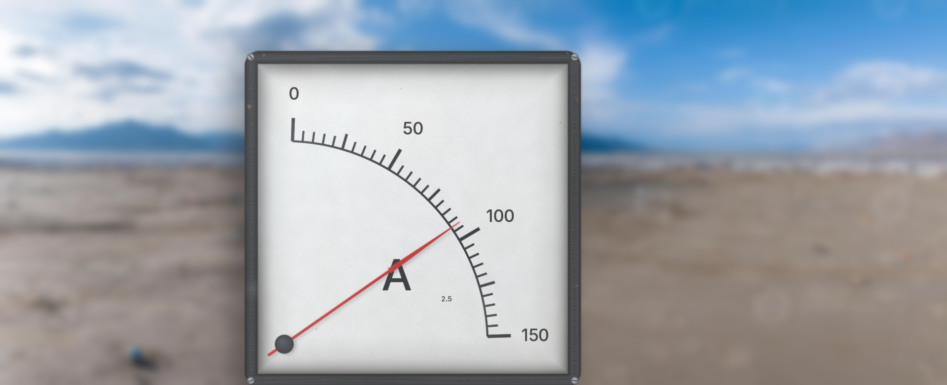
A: 92.5 A
